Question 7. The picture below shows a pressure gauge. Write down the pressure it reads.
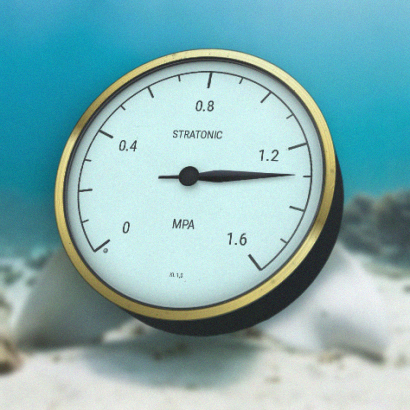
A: 1.3 MPa
